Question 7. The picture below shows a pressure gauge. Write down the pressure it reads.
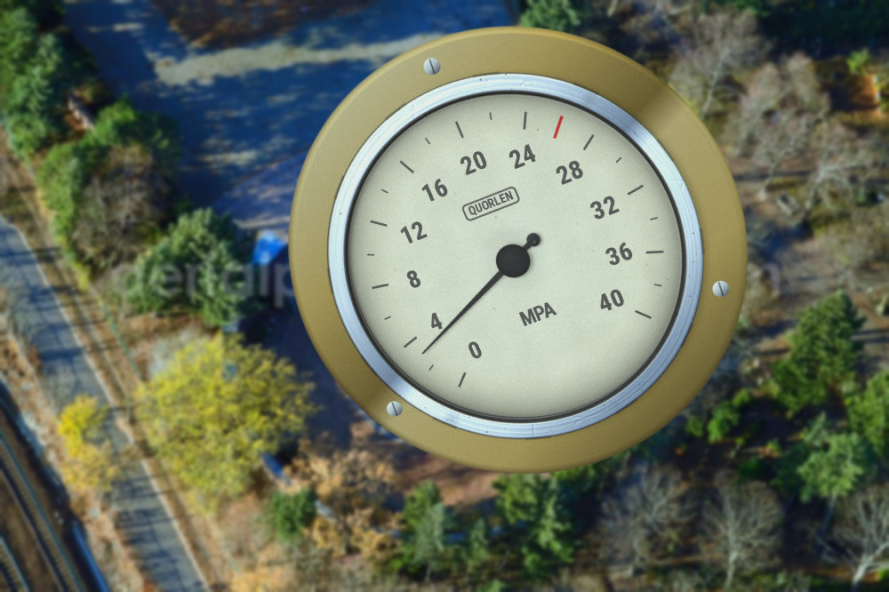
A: 3 MPa
